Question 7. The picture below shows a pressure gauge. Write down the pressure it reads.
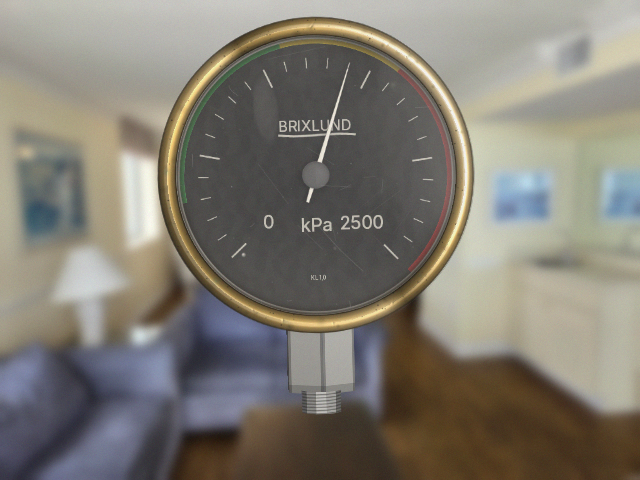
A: 1400 kPa
